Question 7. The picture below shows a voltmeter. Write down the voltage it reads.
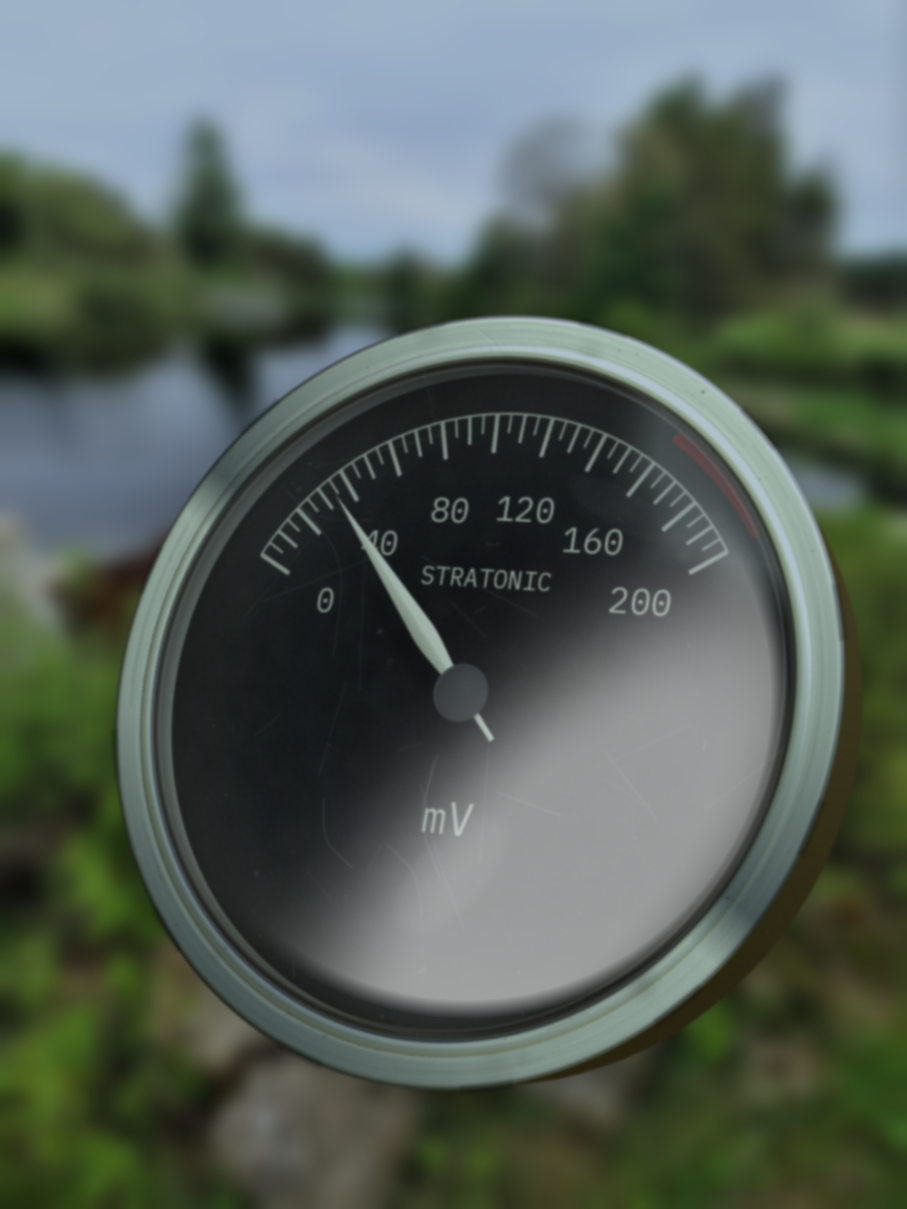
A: 35 mV
